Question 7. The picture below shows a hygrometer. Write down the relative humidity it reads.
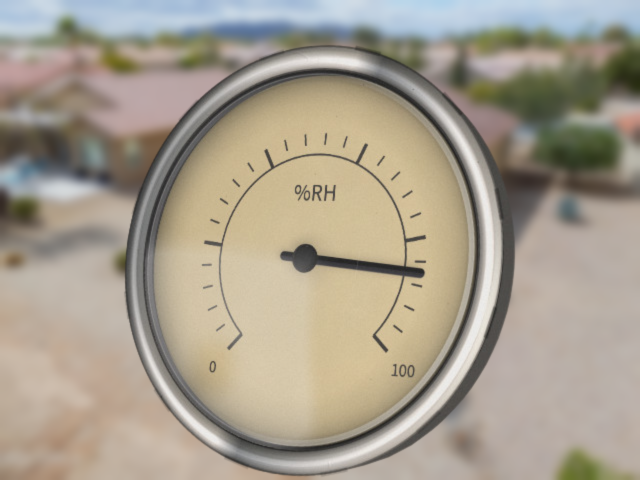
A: 86 %
